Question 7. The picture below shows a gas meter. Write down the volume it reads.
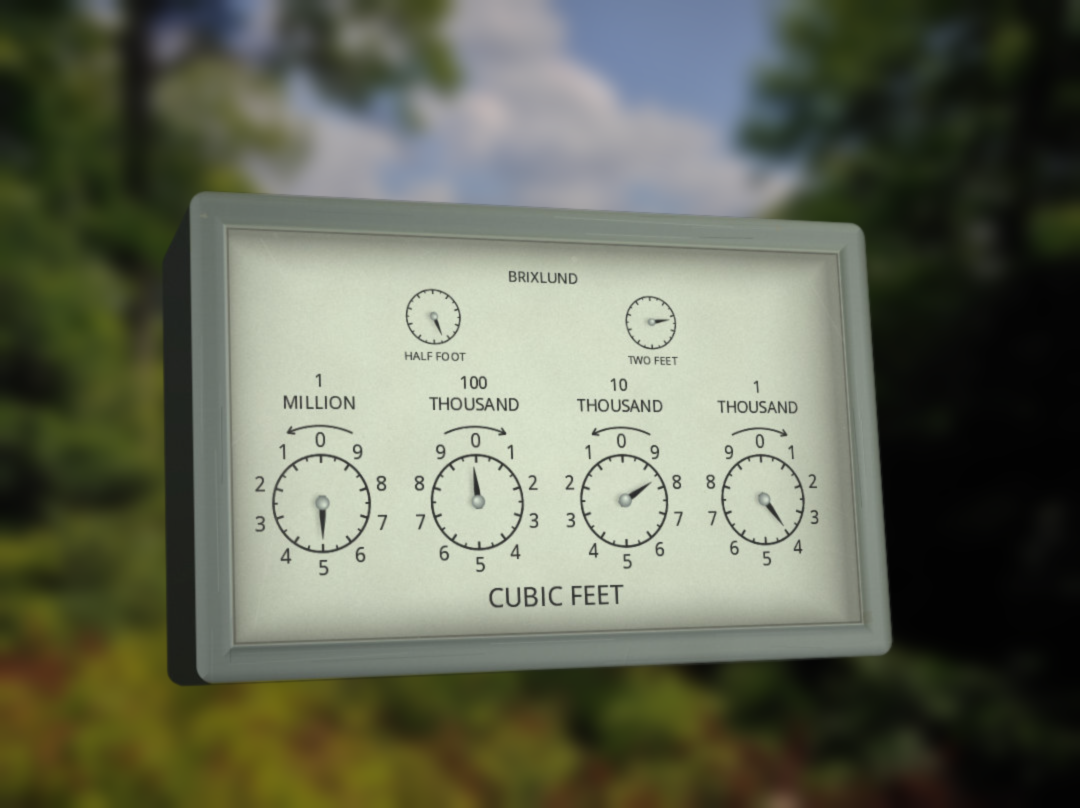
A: 498400 ft³
